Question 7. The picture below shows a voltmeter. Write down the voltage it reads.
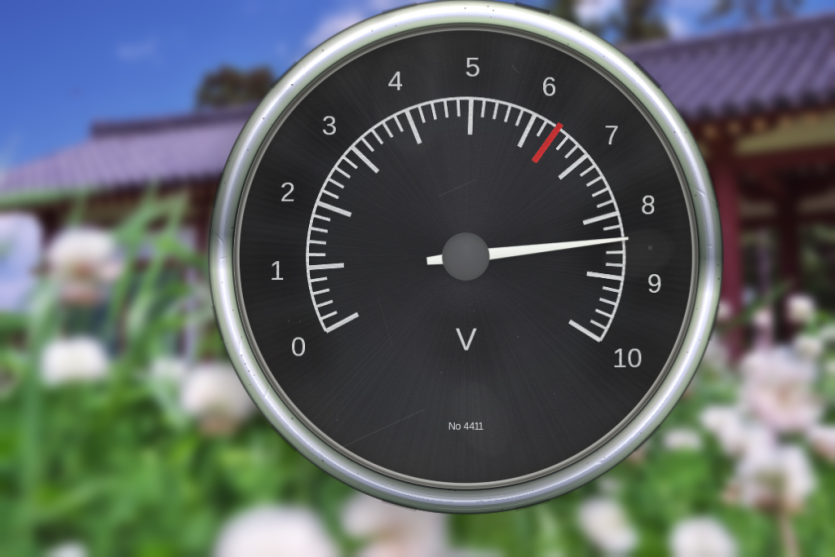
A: 8.4 V
